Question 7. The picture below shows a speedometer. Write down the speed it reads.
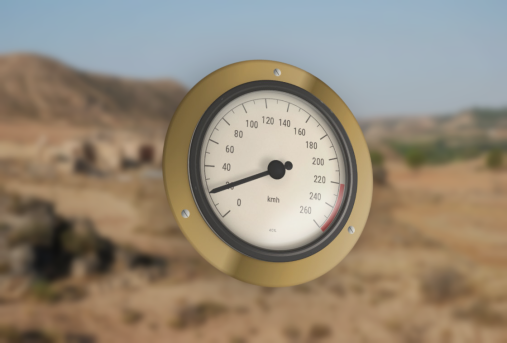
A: 20 km/h
